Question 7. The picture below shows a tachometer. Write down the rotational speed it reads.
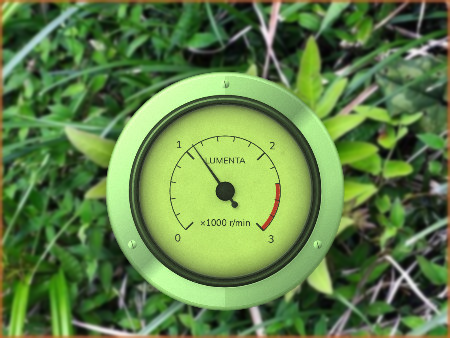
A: 1100 rpm
